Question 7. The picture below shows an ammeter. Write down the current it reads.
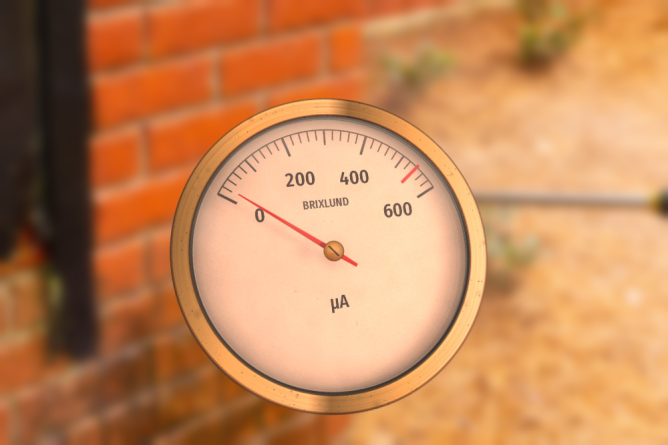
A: 20 µA
